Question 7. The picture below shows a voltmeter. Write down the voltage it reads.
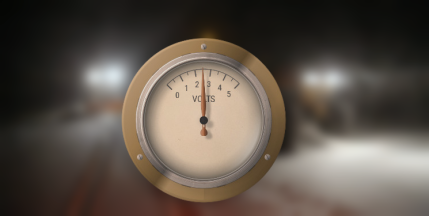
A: 2.5 V
